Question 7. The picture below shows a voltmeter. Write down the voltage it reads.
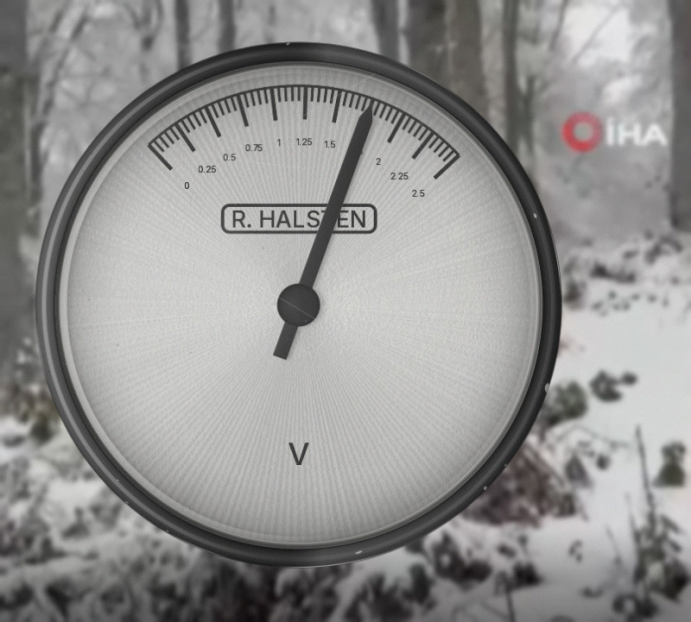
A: 1.75 V
